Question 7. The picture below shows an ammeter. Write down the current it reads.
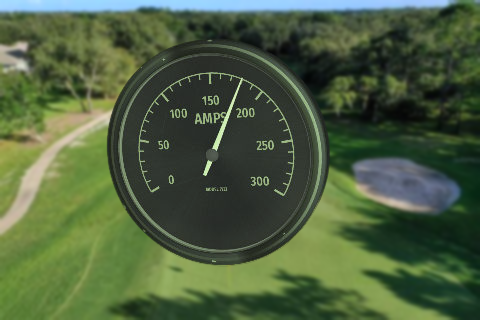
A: 180 A
